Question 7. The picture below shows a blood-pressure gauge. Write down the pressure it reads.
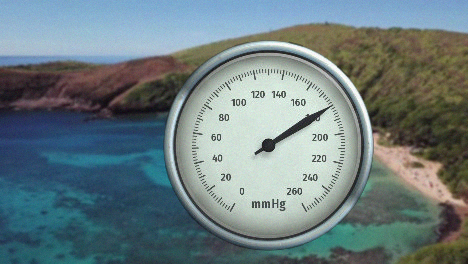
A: 180 mmHg
